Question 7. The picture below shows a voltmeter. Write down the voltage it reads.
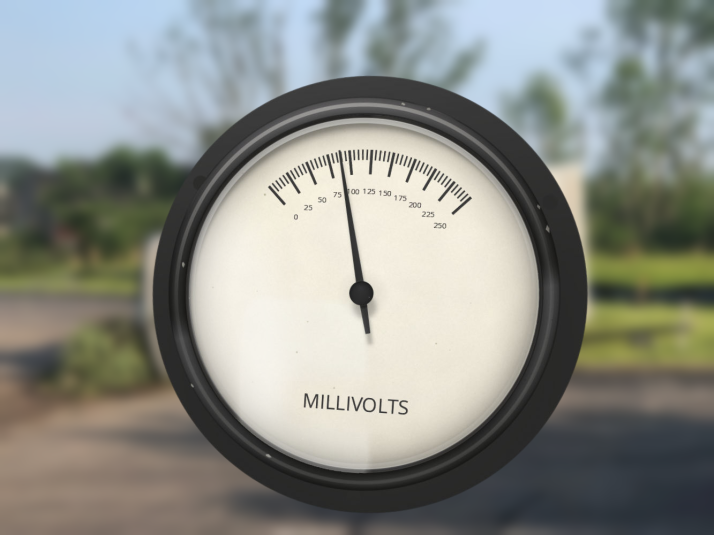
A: 90 mV
